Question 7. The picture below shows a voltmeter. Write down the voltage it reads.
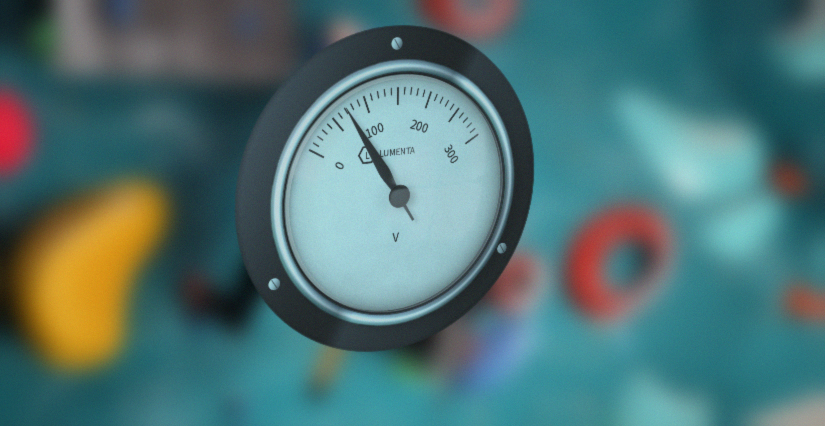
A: 70 V
